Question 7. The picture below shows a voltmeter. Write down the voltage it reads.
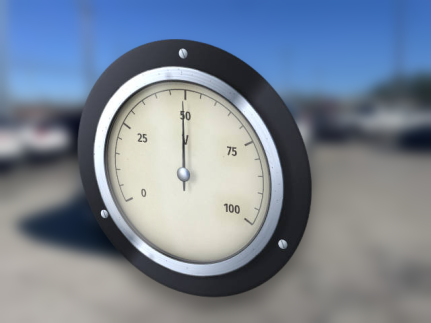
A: 50 V
